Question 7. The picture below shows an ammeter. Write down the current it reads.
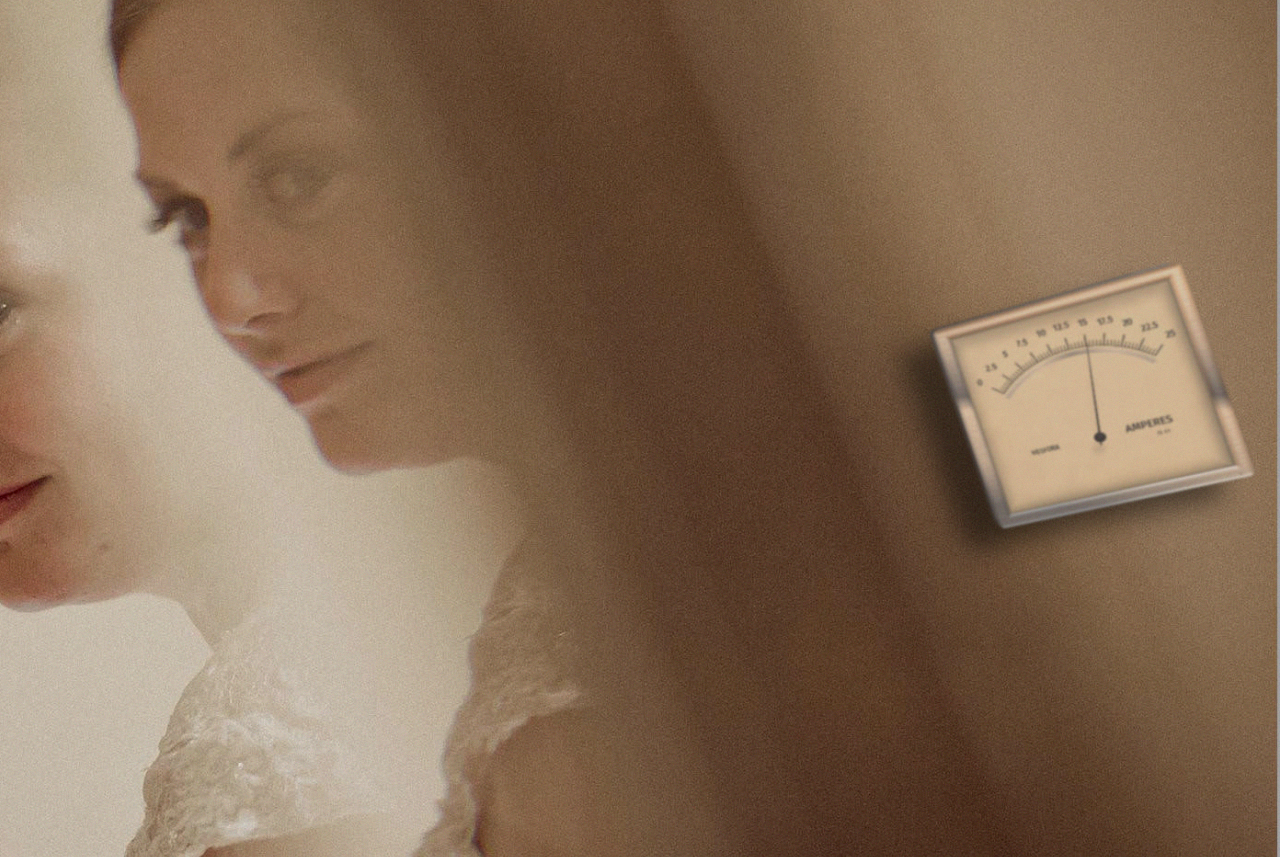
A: 15 A
